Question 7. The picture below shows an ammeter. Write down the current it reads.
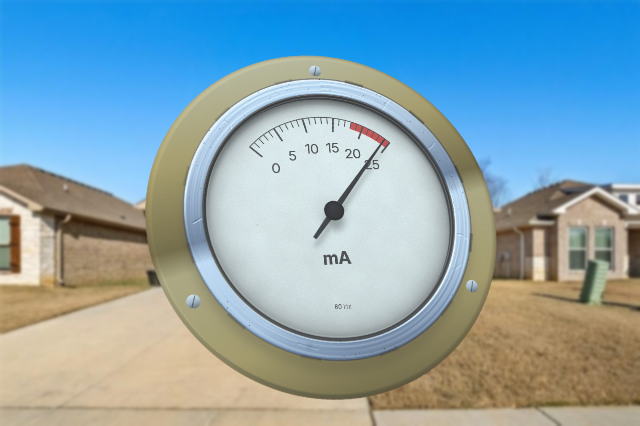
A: 24 mA
